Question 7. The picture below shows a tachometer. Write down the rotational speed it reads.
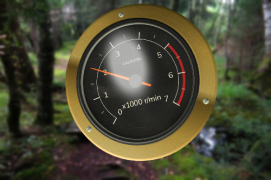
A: 2000 rpm
